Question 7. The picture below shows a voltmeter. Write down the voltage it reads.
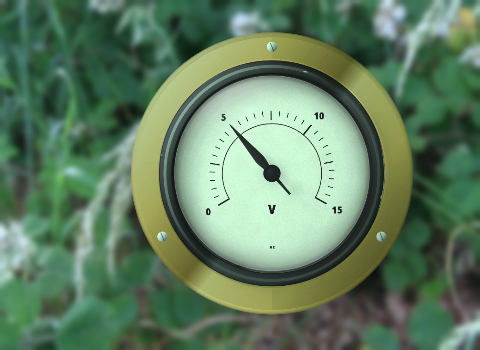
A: 5 V
